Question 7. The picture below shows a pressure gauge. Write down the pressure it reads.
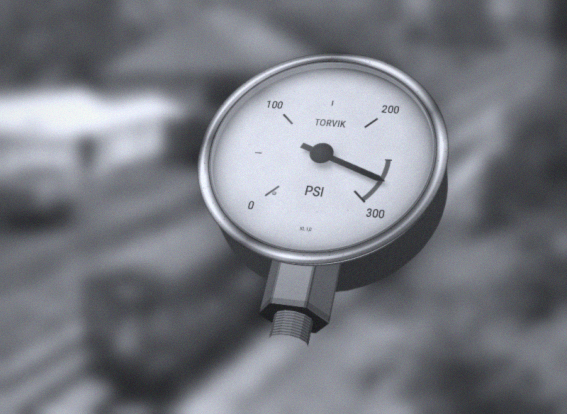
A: 275 psi
